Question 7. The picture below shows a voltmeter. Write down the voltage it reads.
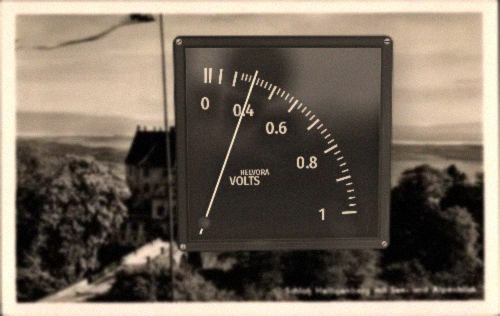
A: 0.4 V
